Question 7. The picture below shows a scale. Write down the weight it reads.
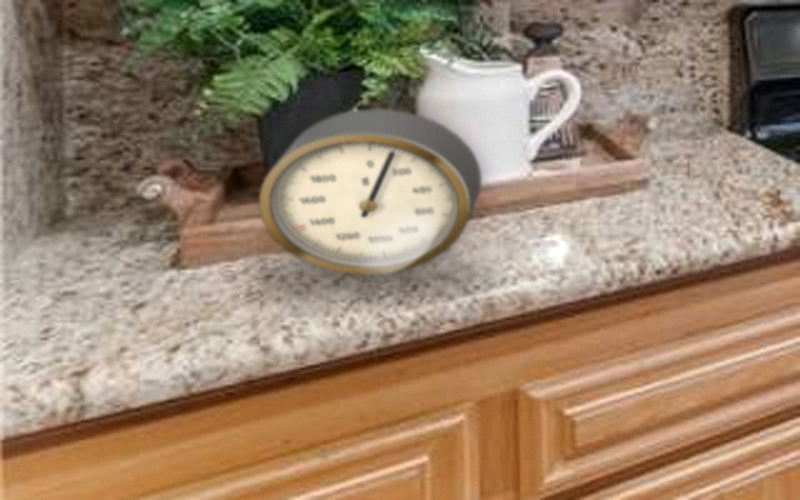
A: 100 g
